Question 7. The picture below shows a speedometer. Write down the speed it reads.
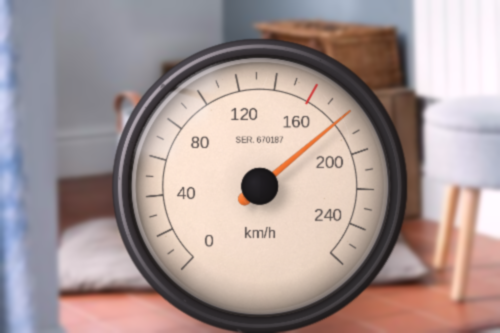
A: 180 km/h
